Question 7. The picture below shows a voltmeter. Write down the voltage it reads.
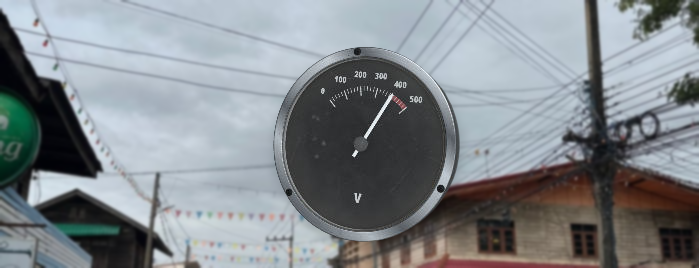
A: 400 V
